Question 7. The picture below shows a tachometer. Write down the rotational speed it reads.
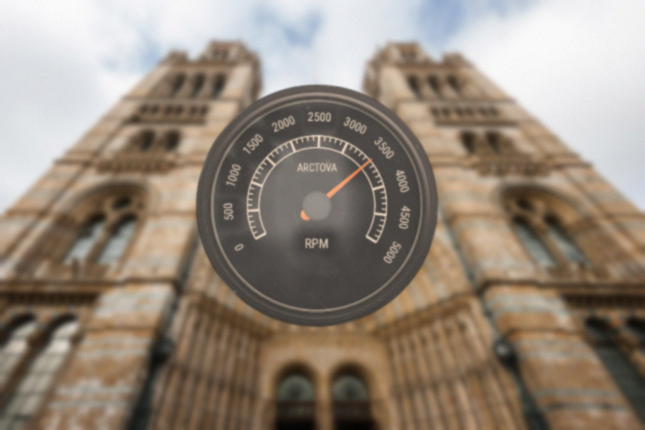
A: 3500 rpm
